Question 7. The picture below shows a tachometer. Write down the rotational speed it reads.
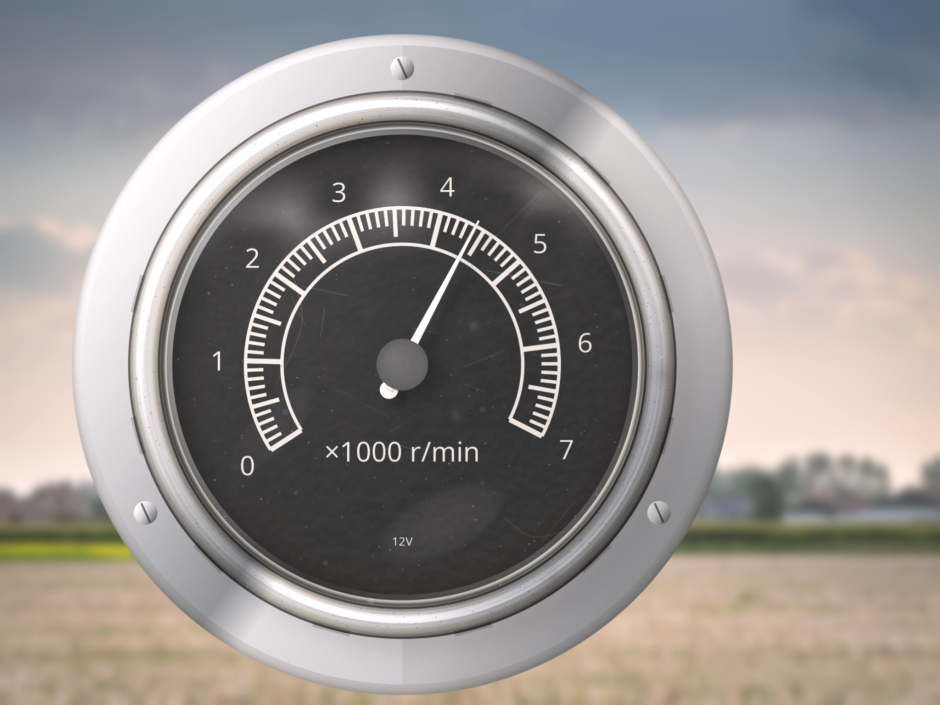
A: 4400 rpm
